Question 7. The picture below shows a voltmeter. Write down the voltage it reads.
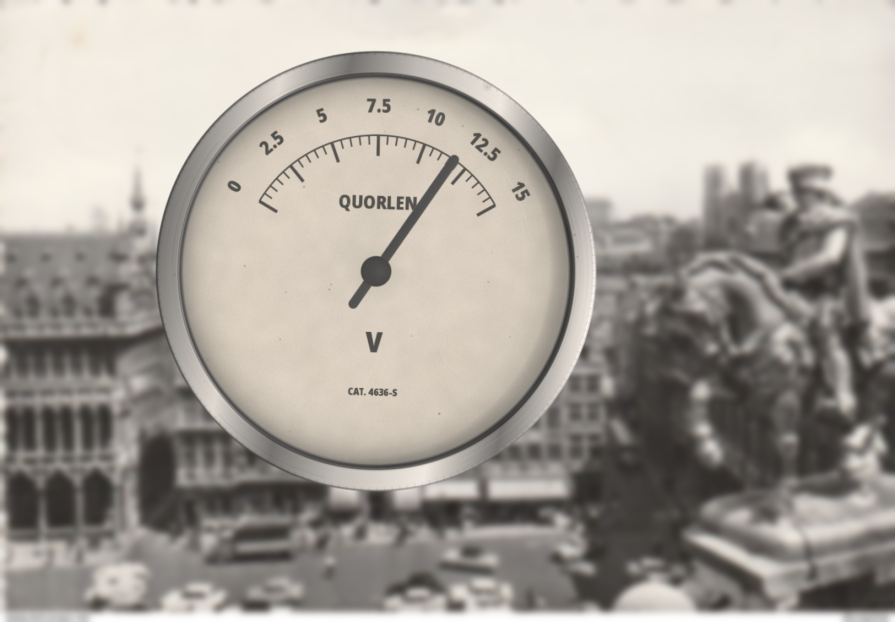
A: 11.75 V
